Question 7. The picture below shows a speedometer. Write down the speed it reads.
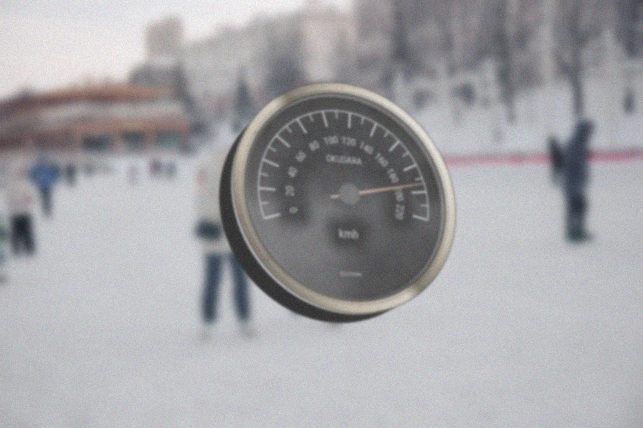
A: 195 km/h
